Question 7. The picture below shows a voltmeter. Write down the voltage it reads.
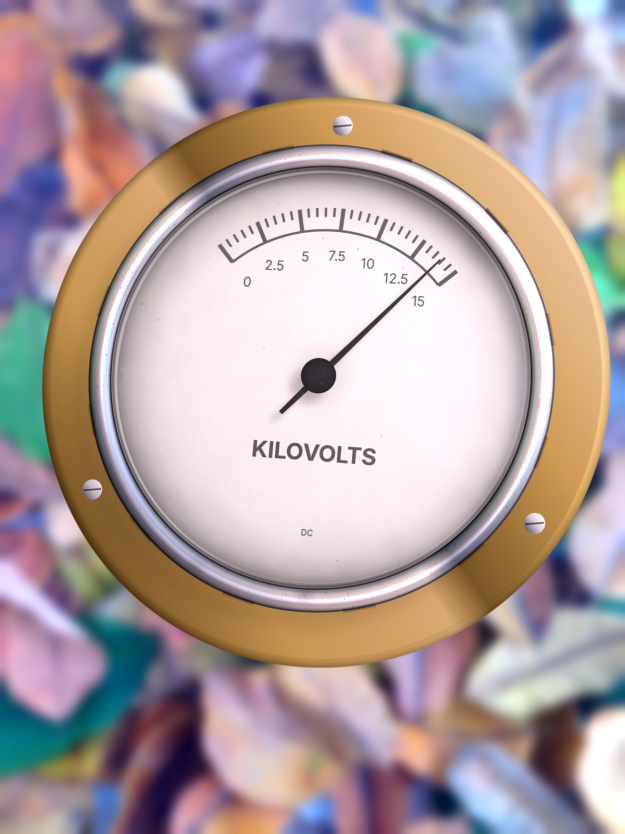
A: 14 kV
